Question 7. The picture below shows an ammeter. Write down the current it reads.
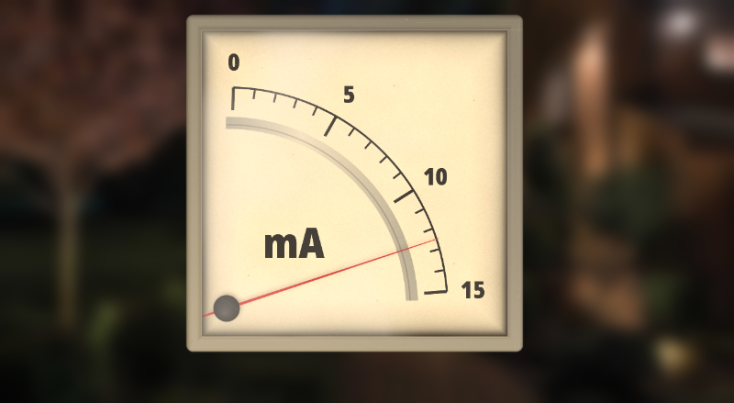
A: 12.5 mA
